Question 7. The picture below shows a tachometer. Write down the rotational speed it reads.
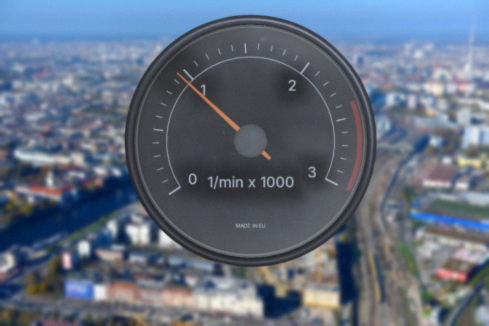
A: 950 rpm
